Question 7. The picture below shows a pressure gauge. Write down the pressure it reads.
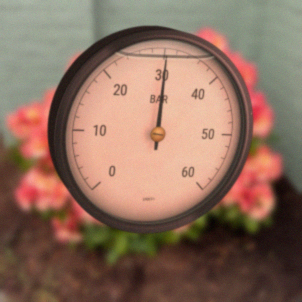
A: 30 bar
